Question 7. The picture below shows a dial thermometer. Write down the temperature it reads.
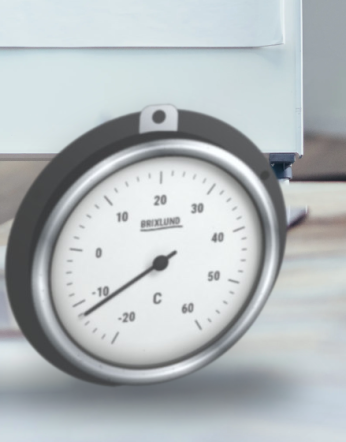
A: -12 °C
